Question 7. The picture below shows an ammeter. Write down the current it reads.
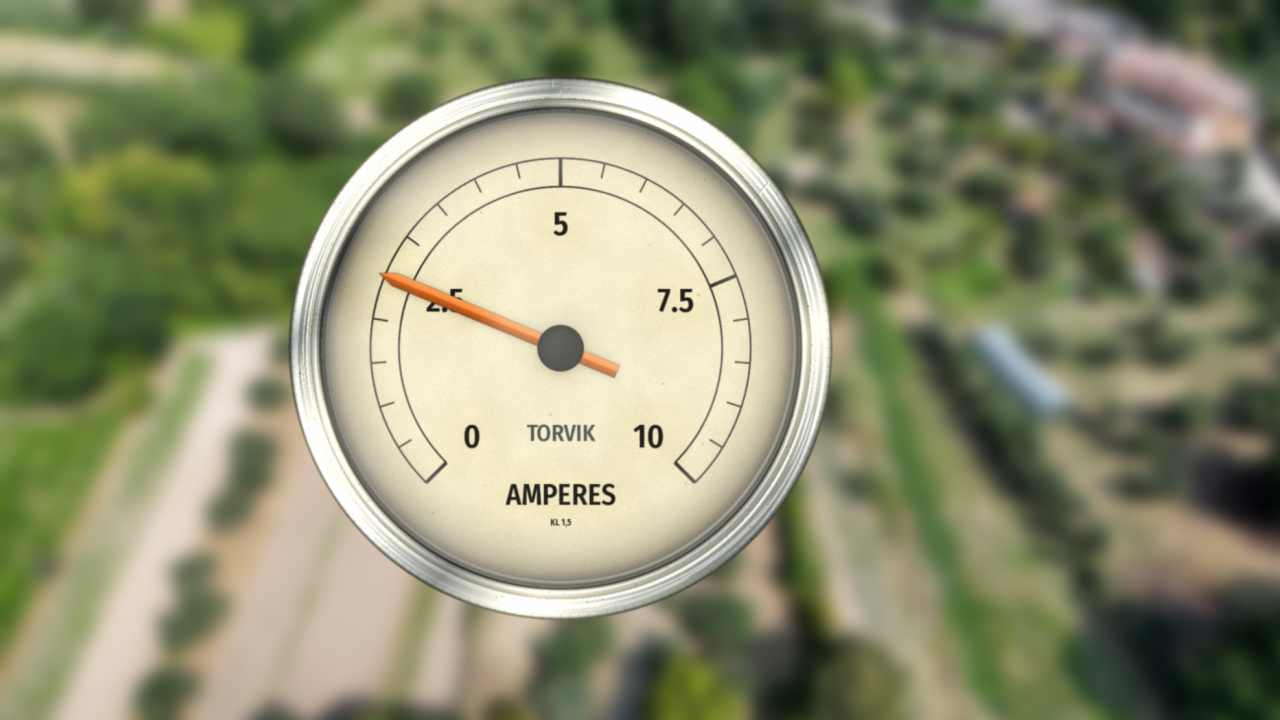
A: 2.5 A
